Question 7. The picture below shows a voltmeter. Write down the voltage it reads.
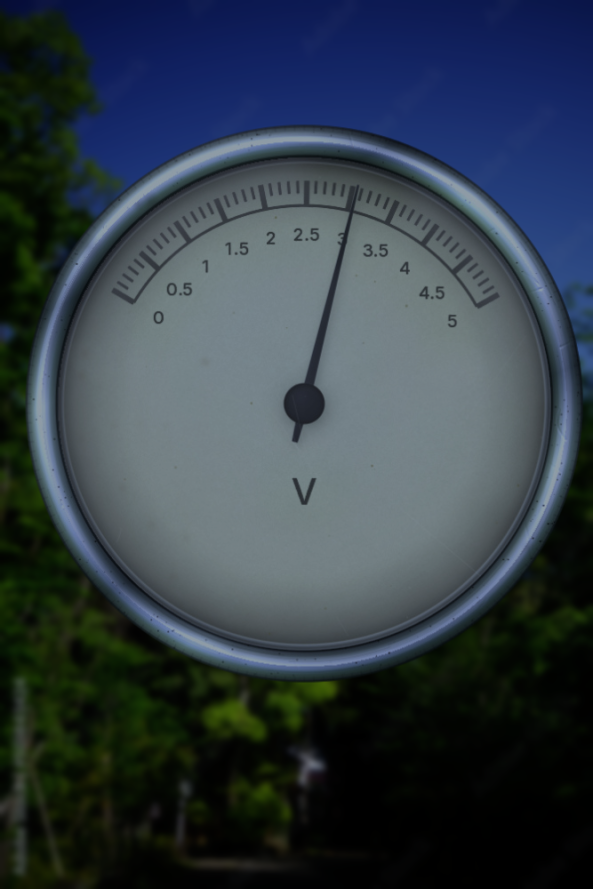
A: 3.05 V
